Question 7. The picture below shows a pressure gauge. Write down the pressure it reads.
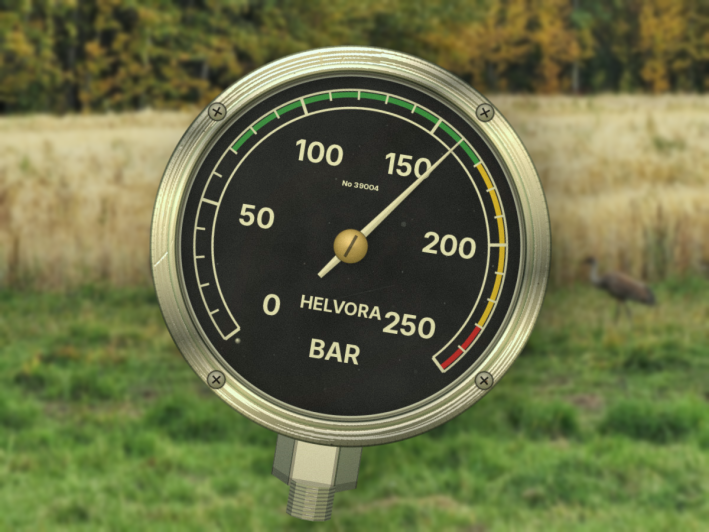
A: 160 bar
